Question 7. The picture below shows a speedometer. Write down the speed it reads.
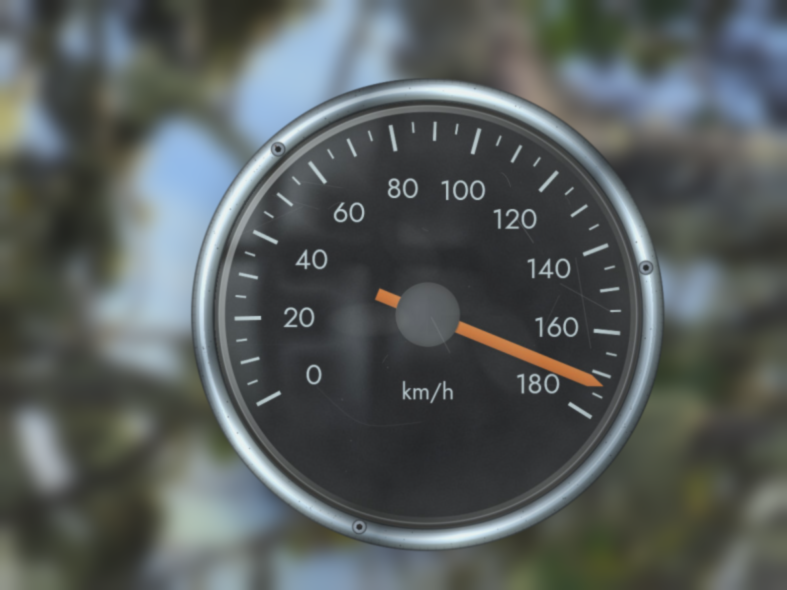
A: 172.5 km/h
